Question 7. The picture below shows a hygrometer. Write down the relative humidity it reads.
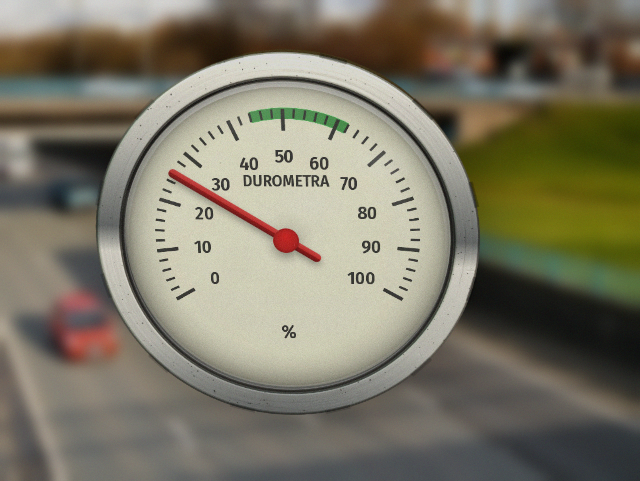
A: 26 %
